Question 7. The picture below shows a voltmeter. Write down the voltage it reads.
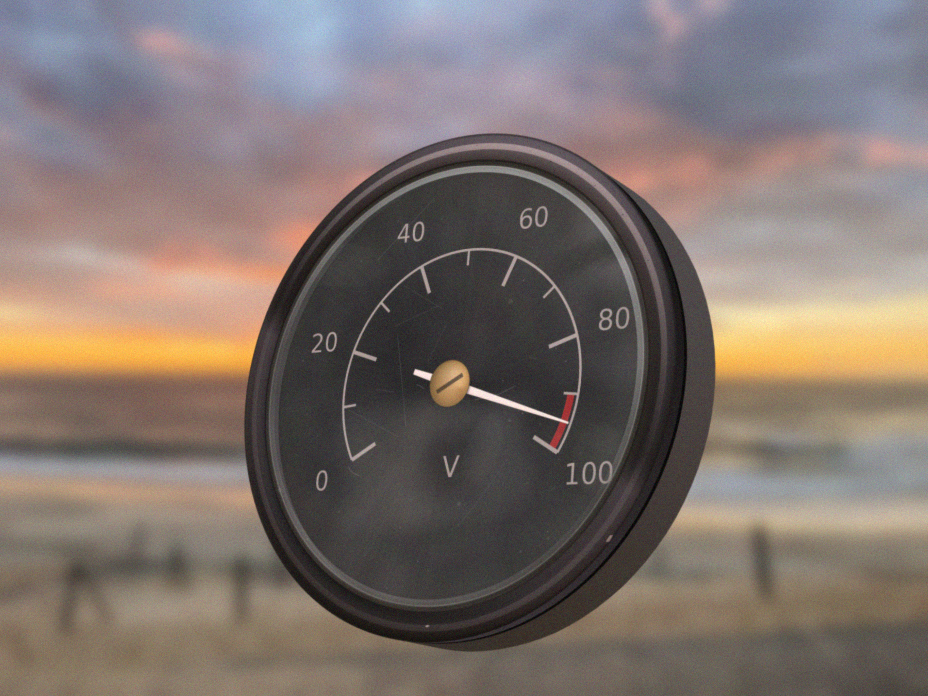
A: 95 V
